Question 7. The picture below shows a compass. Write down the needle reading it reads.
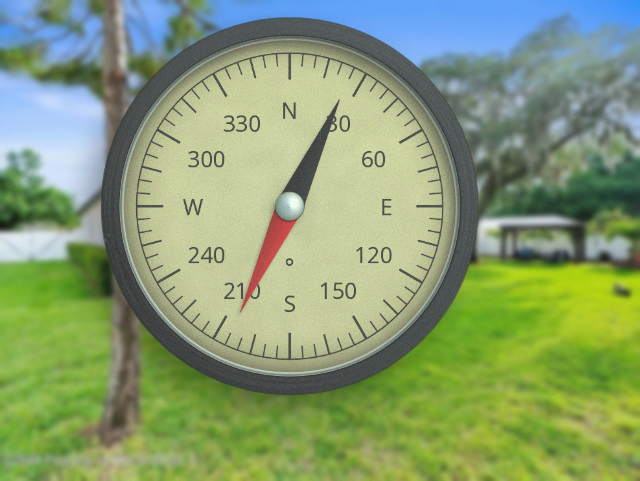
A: 205 °
